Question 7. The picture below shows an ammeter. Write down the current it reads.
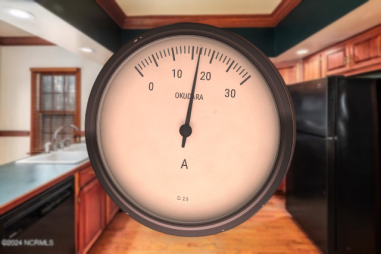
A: 17 A
